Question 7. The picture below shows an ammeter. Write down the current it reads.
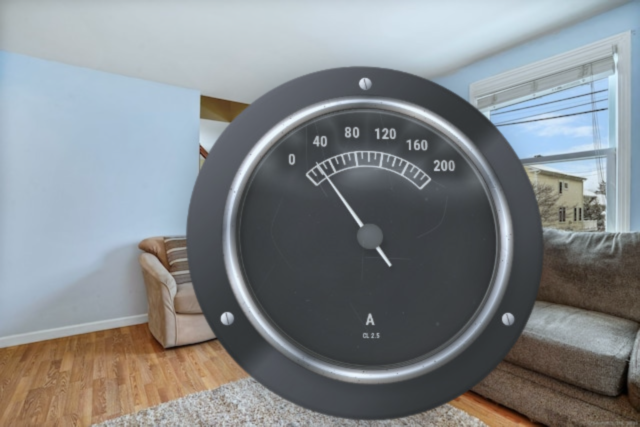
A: 20 A
